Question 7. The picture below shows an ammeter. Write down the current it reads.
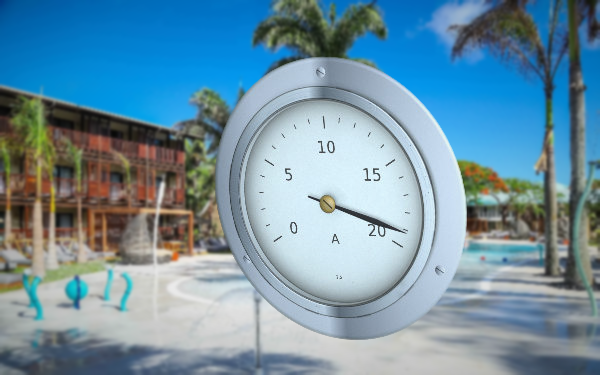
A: 19 A
